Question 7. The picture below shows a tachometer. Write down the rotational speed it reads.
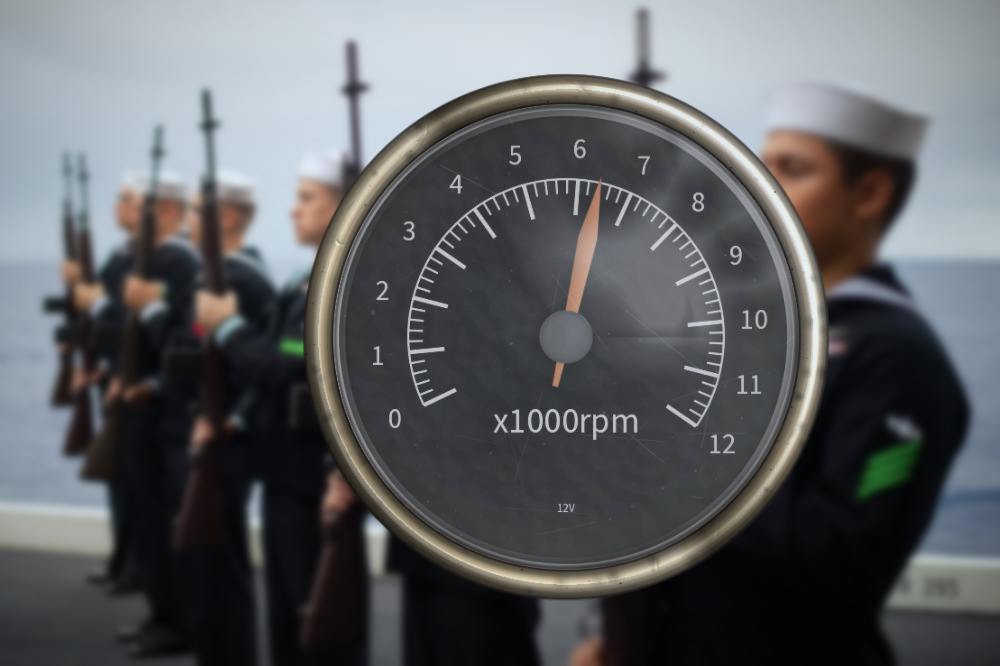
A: 6400 rpm
